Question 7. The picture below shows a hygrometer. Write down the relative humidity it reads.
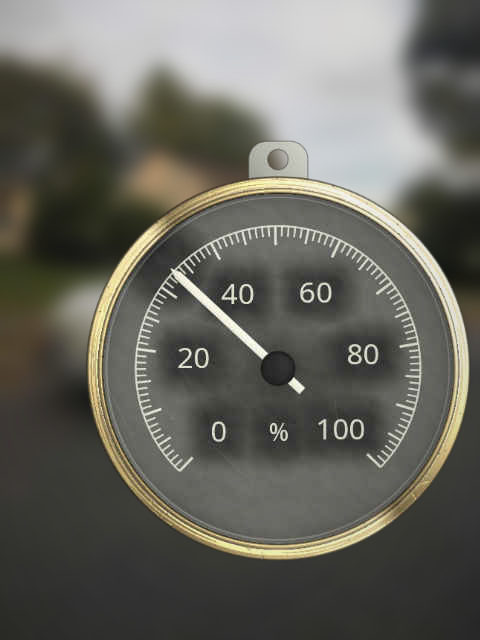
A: 33 %
